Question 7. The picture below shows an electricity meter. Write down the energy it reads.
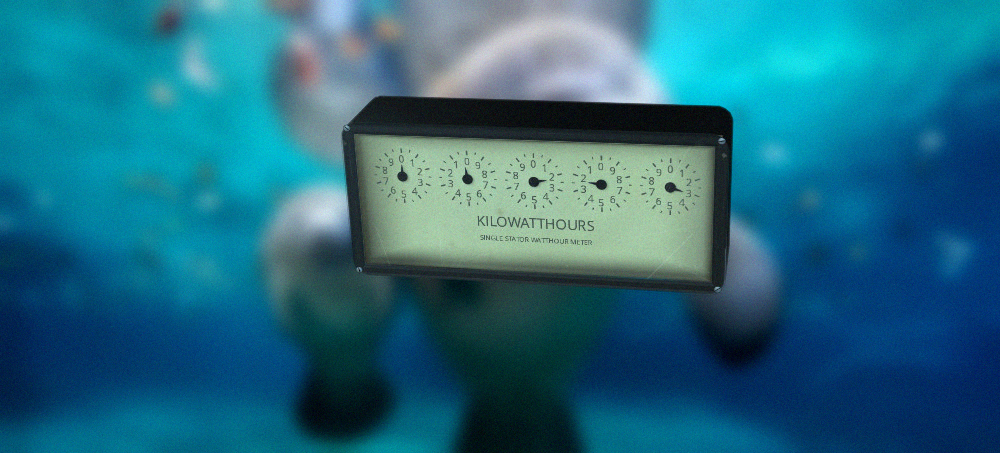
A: 223 kWh
